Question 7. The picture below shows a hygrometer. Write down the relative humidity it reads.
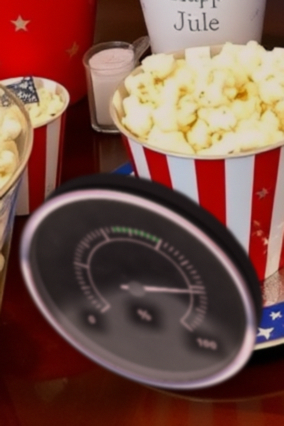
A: 80 %
